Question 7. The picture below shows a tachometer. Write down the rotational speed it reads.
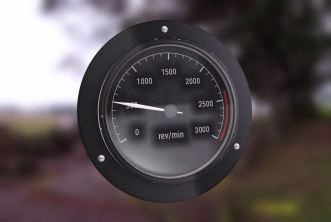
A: 500 rpm
